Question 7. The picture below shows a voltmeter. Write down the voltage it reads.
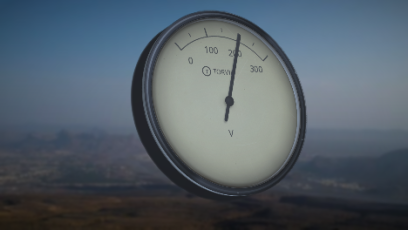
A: 200 V
